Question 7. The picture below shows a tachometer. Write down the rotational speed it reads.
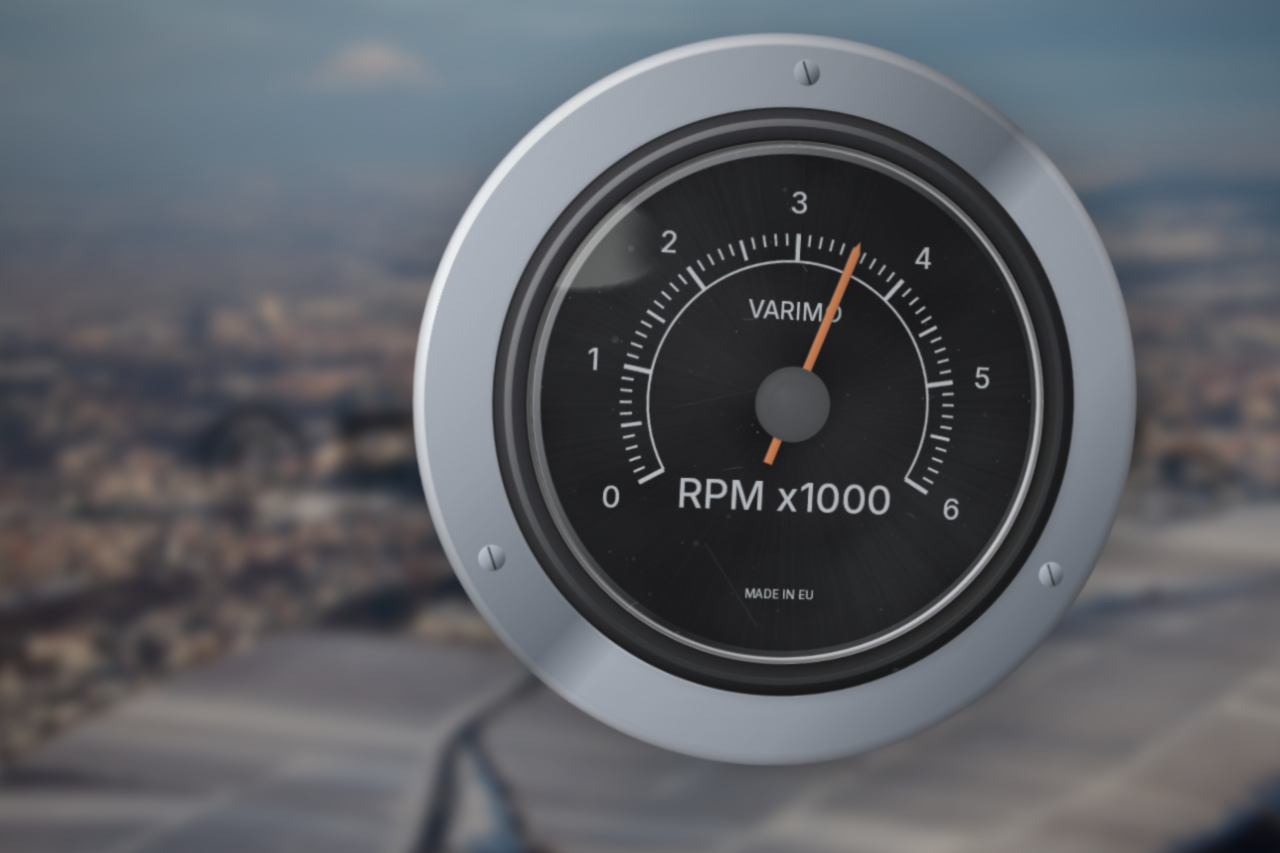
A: 3500 rpm
